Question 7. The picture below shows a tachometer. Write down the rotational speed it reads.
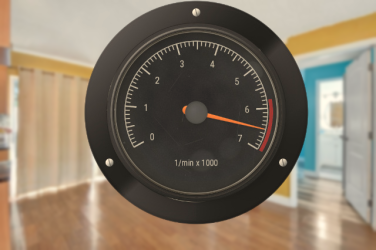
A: 6500 rpm
